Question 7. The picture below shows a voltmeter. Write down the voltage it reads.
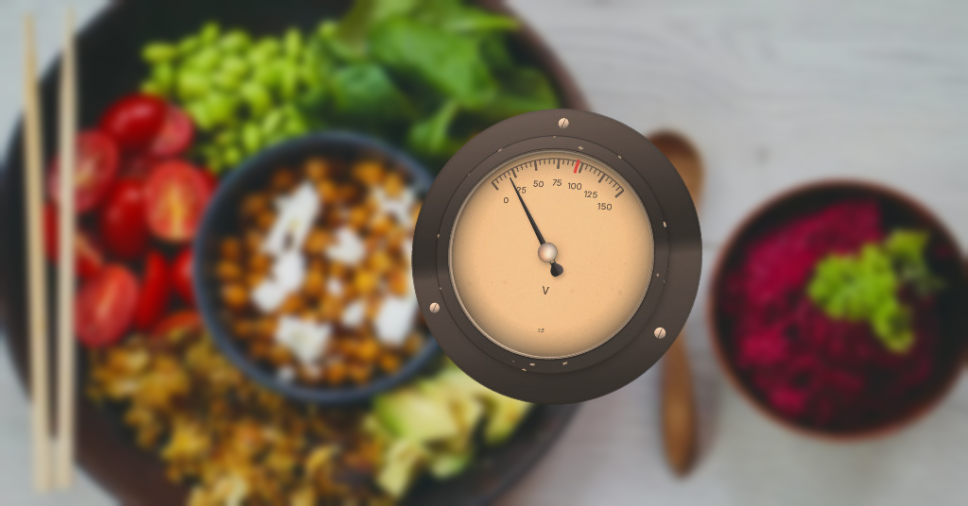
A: 20 V
